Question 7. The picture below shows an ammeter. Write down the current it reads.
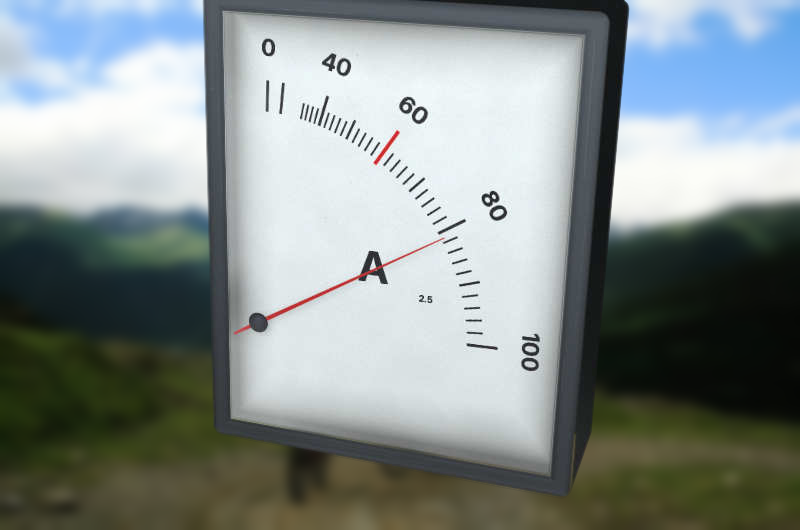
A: 81 A
